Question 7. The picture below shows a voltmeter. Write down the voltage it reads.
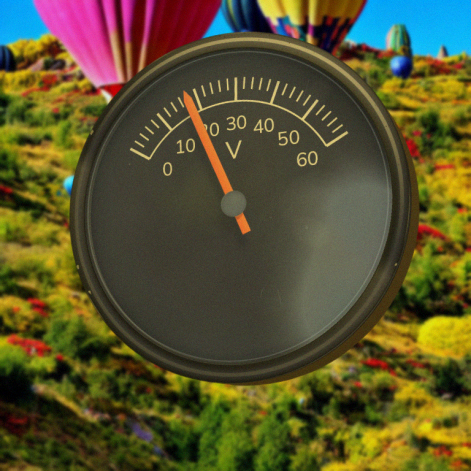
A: 18 V
